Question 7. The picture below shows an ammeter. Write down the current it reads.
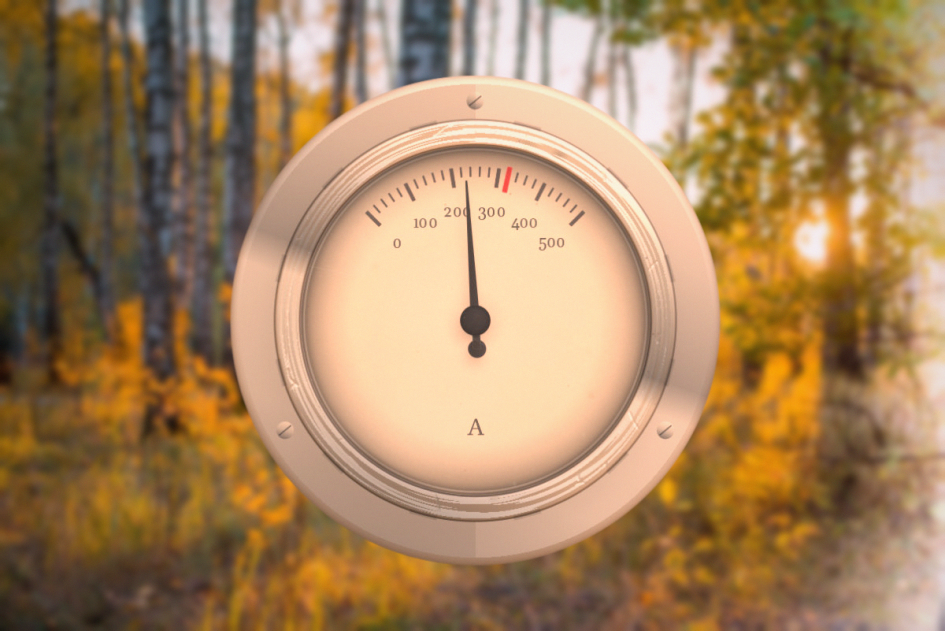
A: 230 A
